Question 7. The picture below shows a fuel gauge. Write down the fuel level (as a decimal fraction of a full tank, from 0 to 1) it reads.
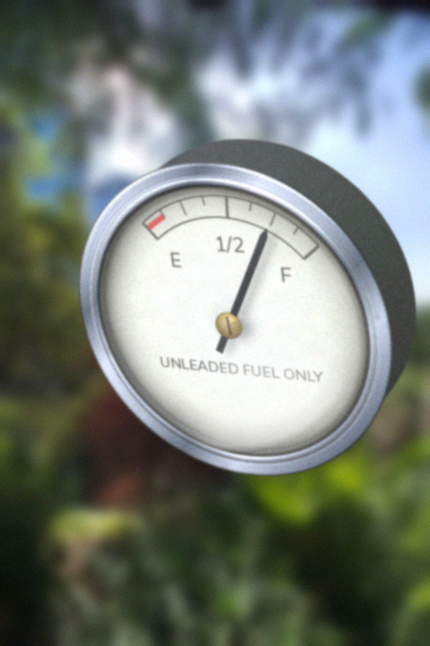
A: 0.75
